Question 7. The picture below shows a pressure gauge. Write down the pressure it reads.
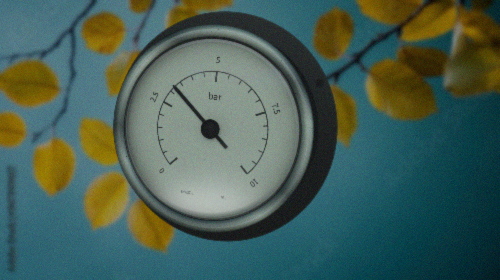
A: 3.25 bar
